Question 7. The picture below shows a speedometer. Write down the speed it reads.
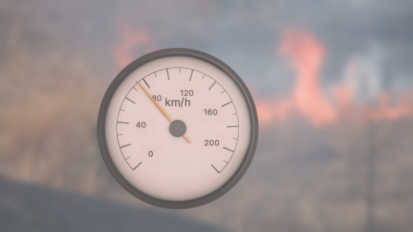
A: 75 km/h
